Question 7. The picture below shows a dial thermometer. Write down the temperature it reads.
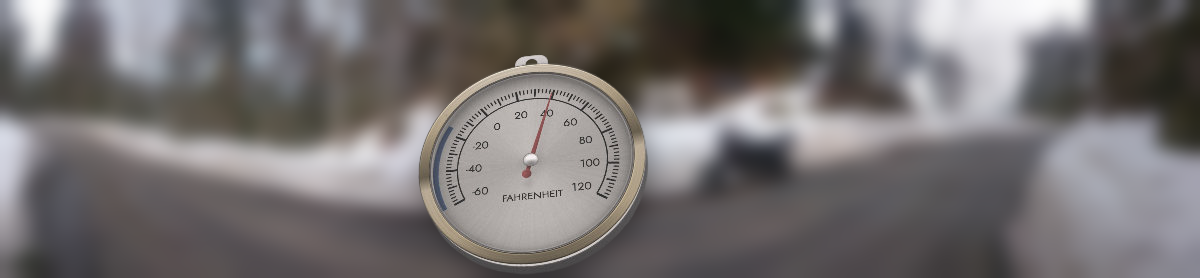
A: 40 °F
